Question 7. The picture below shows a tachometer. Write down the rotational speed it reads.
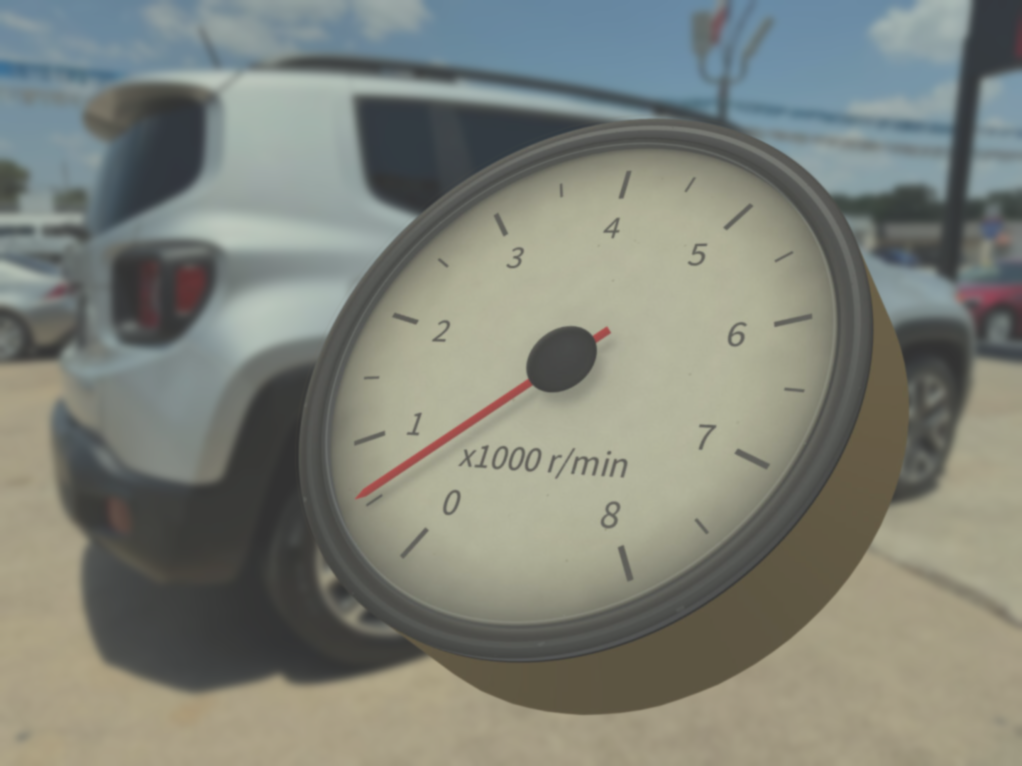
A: 500 rpm
